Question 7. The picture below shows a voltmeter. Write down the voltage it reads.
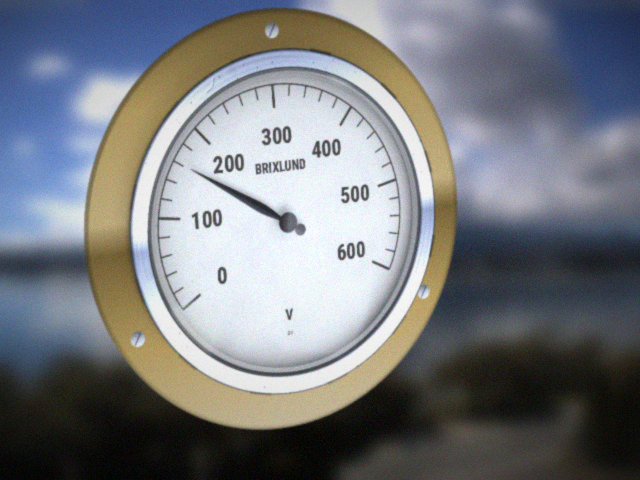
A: 160 V
